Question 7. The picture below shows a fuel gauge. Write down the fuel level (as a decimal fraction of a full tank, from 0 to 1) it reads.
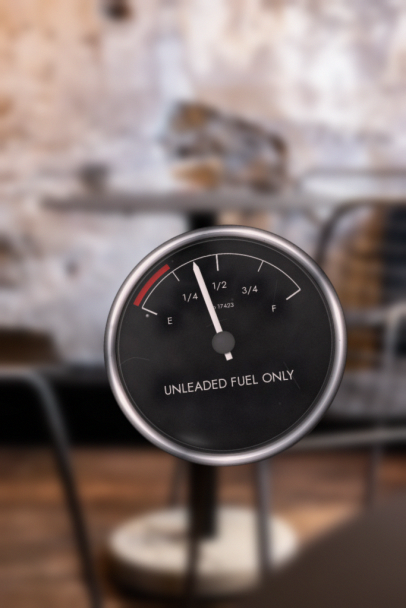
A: 0.375
